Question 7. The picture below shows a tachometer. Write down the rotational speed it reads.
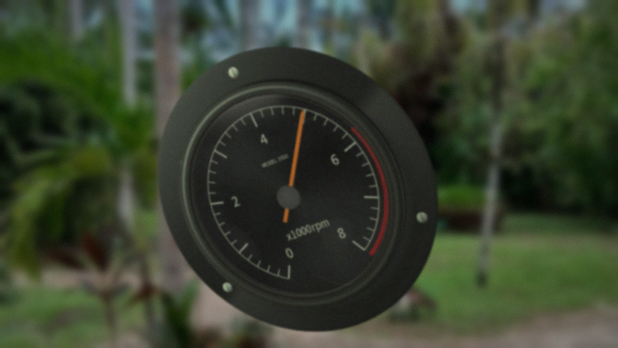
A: 5000 rpm
